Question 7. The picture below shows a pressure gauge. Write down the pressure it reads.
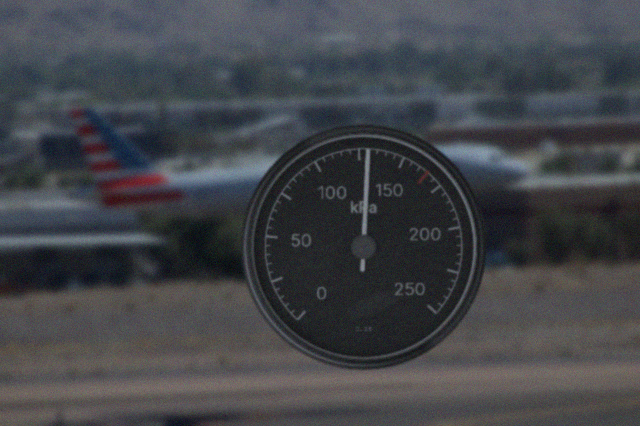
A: 130 kPa
